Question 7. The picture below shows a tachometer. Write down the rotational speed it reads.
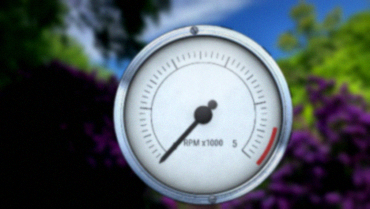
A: 0 rpm
